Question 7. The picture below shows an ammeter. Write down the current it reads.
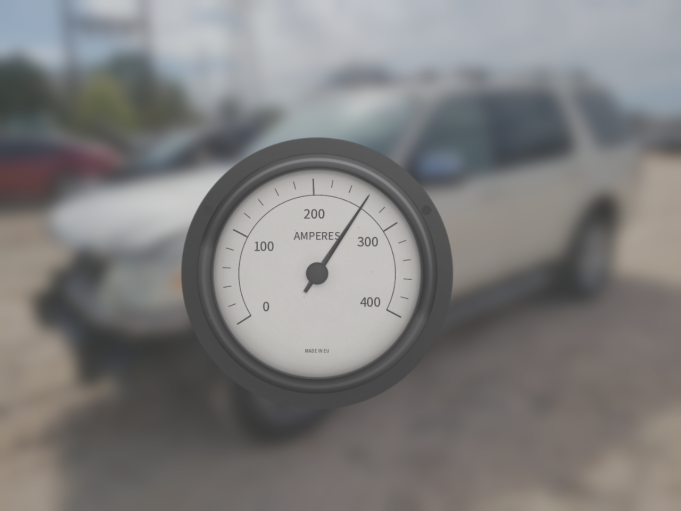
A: 260 A
